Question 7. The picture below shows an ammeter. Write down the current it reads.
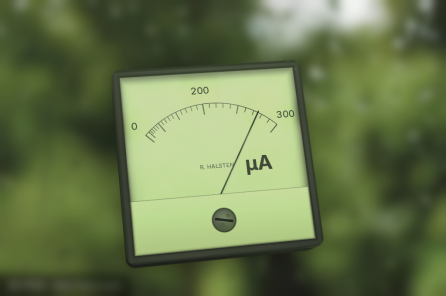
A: 275 µA
